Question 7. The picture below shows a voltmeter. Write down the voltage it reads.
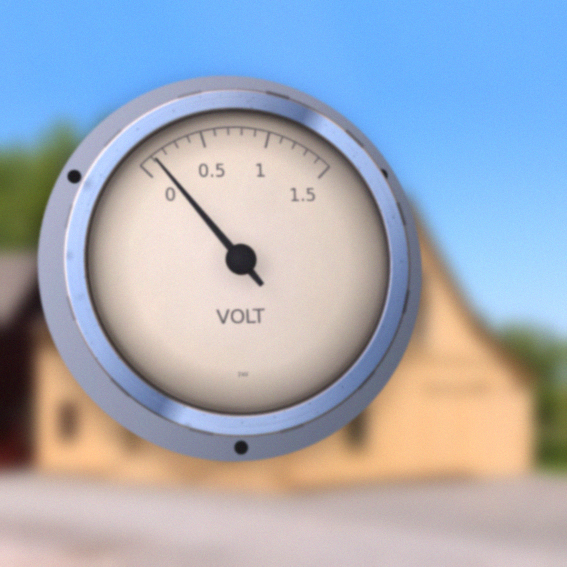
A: 0.1 V
